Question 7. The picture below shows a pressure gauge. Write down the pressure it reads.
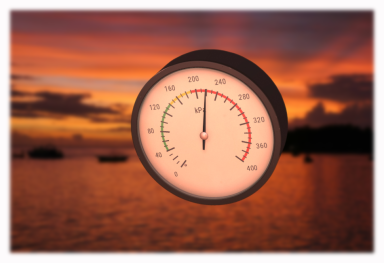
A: 220 kPa
